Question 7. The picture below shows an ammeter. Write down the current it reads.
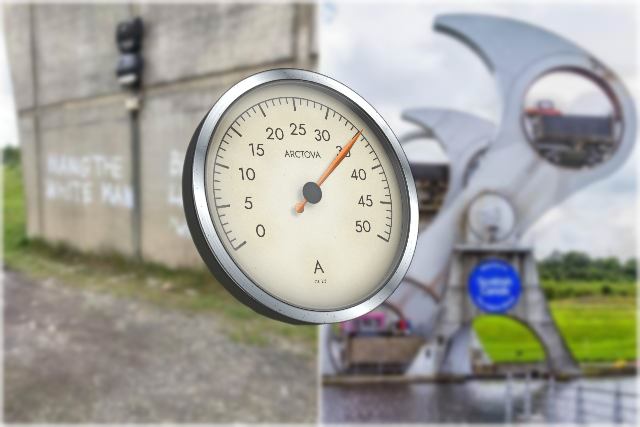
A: 35 A
